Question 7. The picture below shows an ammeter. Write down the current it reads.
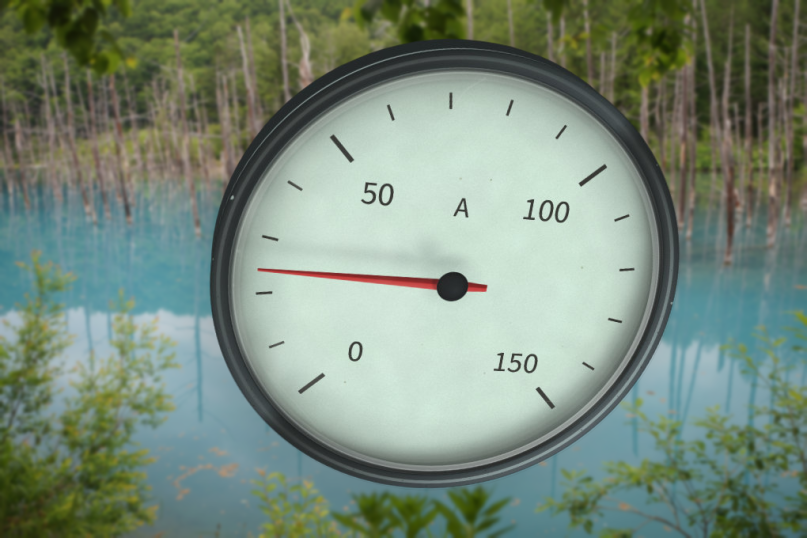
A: 25 A
